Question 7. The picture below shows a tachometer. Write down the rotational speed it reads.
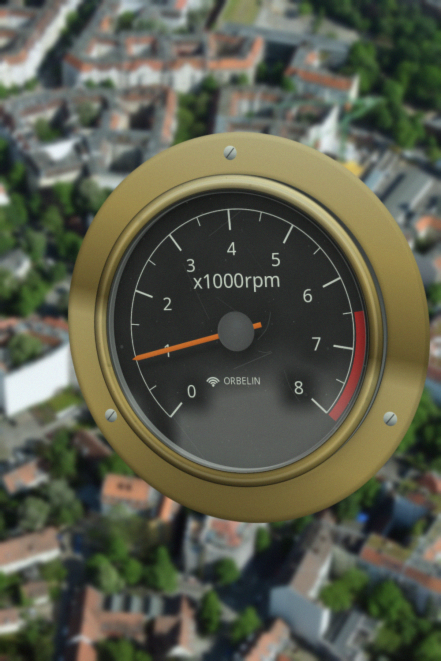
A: 1000 rpm
